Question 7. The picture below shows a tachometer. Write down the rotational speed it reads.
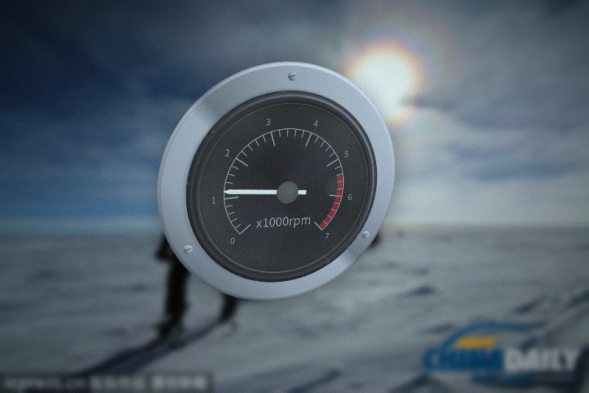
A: 1200 rpm
